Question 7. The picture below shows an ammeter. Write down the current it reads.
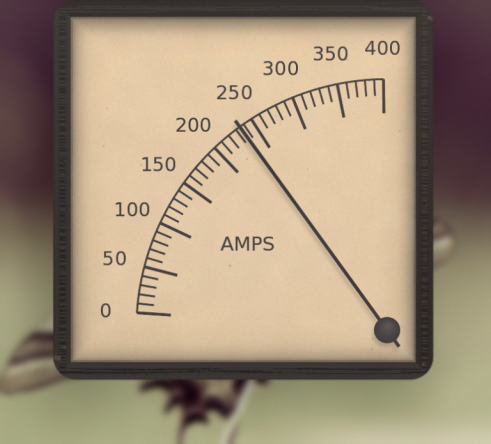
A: 235 A
